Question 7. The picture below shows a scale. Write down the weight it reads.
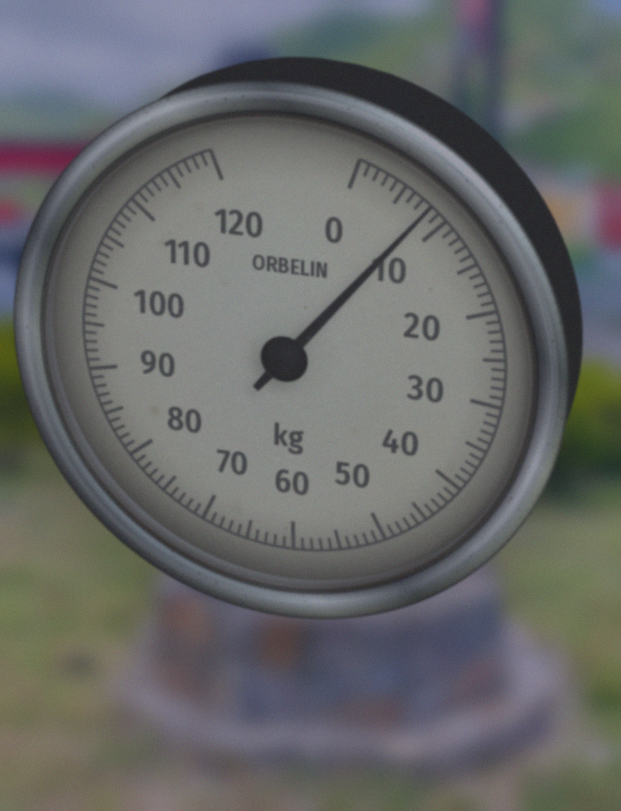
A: 8 kg
